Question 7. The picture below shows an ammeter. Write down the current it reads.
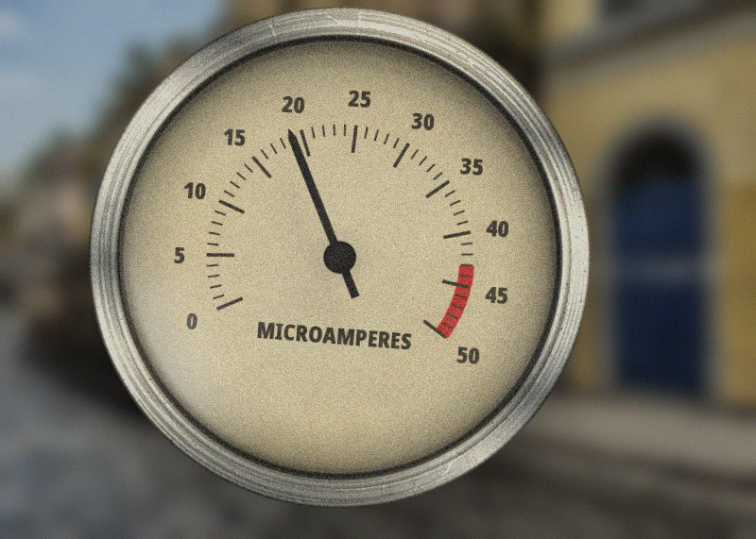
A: 19 µA
